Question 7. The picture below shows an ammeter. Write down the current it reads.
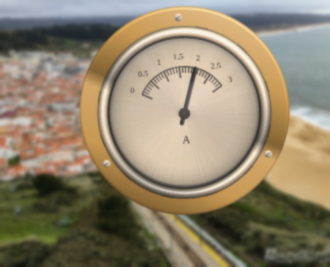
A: 2 A
